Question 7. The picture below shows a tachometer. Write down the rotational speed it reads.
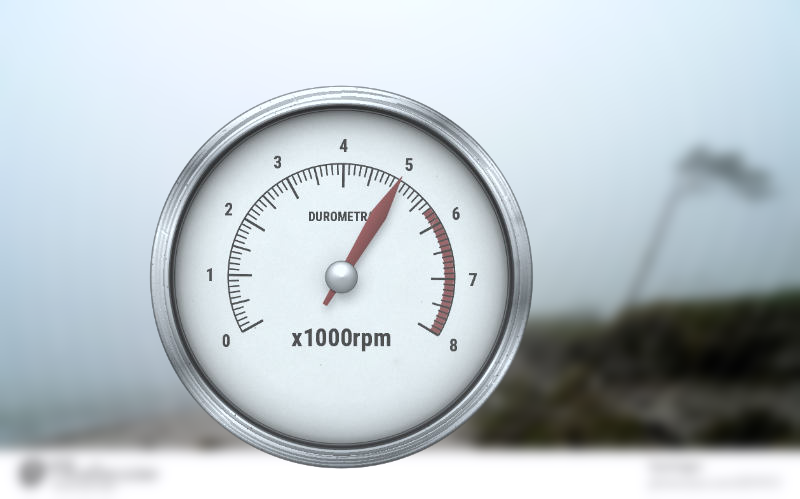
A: 5000 rpm
